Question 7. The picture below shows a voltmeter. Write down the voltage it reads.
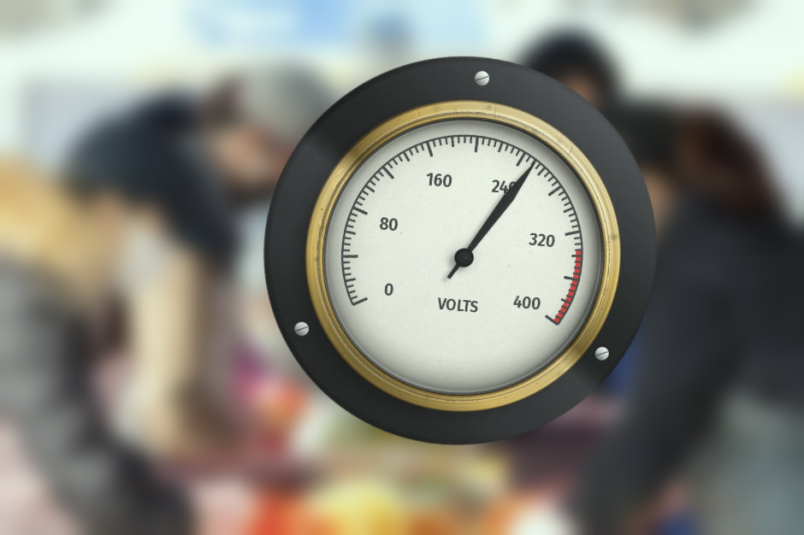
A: 250 V
